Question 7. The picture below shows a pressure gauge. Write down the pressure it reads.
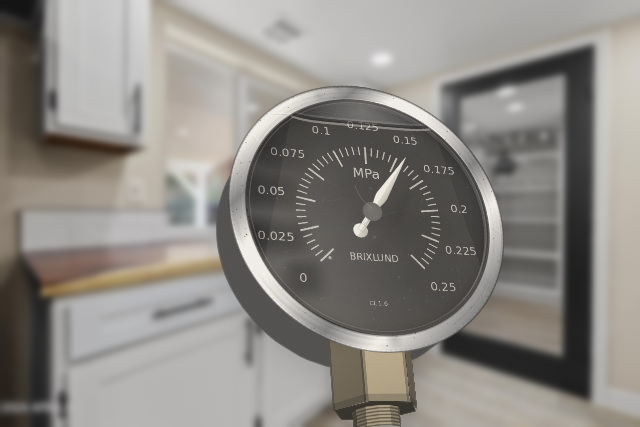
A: 0.155 MPa
